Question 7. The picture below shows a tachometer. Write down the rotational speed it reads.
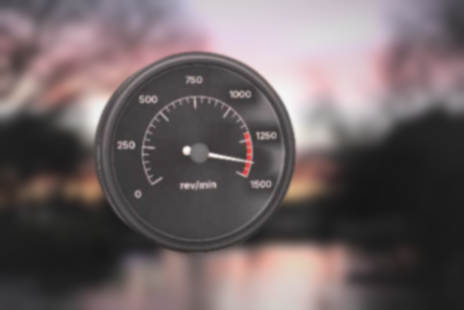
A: 1400 rpm
